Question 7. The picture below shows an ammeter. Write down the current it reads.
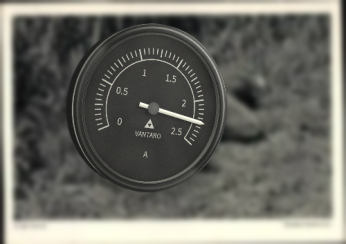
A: 2.25 A
